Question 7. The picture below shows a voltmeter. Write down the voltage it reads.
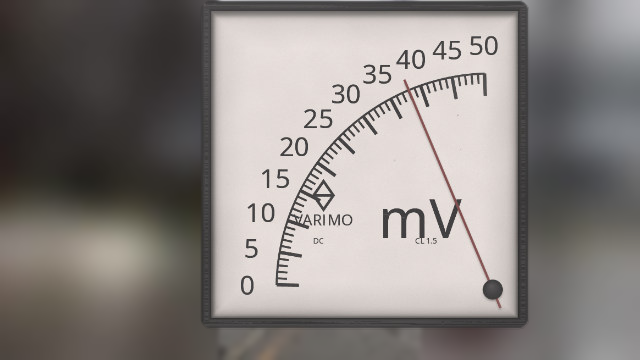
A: 38 mV
